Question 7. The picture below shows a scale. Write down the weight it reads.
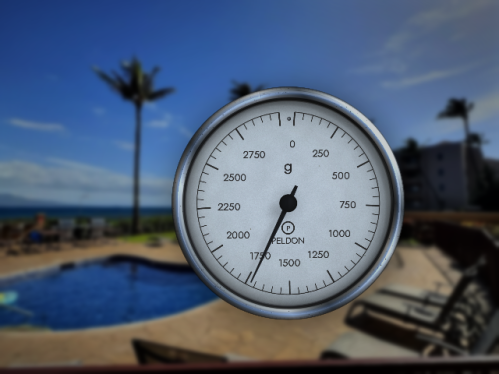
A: 1725 g
